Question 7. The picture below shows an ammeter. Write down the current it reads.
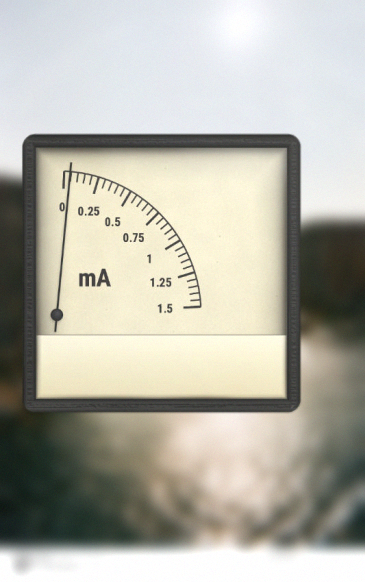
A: 0.05 mA
